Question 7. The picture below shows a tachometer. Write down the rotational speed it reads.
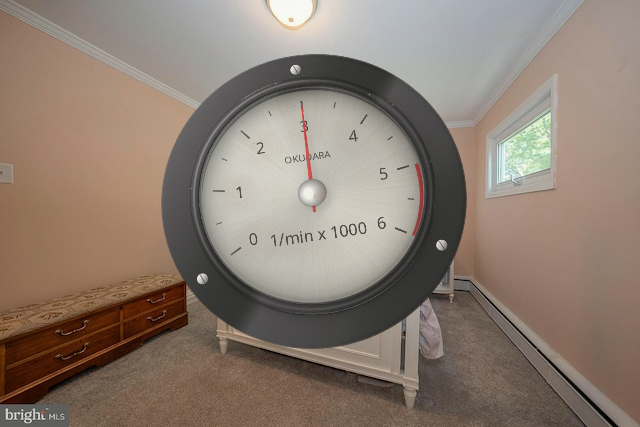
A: 3000 rpm
